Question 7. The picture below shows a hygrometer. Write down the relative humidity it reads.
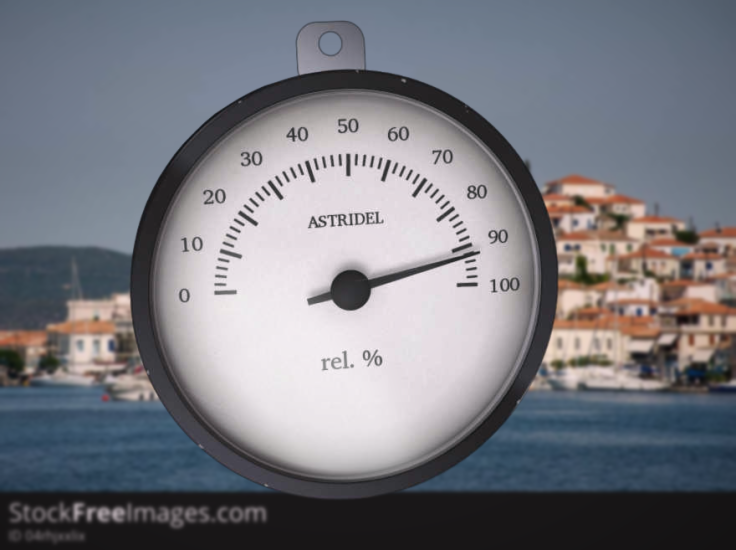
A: 92 %
